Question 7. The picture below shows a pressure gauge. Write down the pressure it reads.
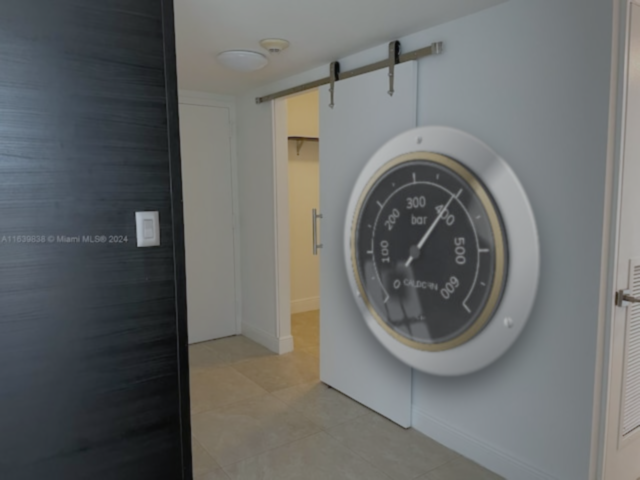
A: 400 bar
